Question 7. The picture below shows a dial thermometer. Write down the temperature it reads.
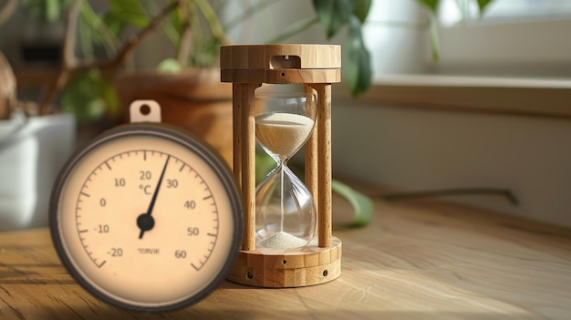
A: 26 °C
